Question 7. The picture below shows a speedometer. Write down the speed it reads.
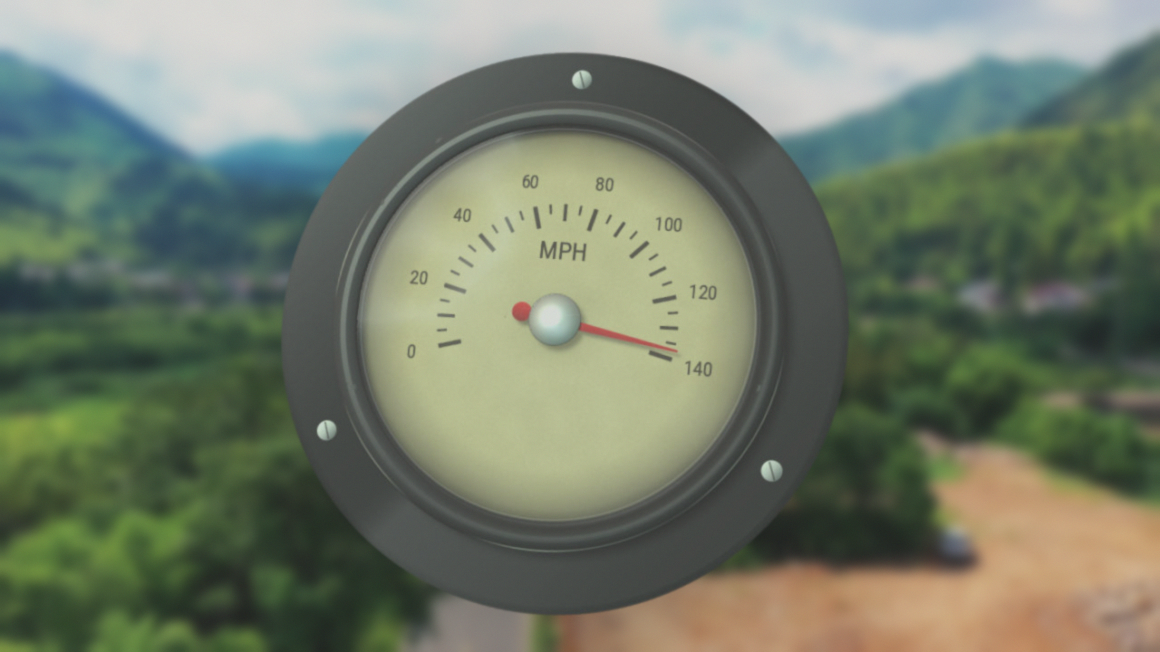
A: 137.5 mph
